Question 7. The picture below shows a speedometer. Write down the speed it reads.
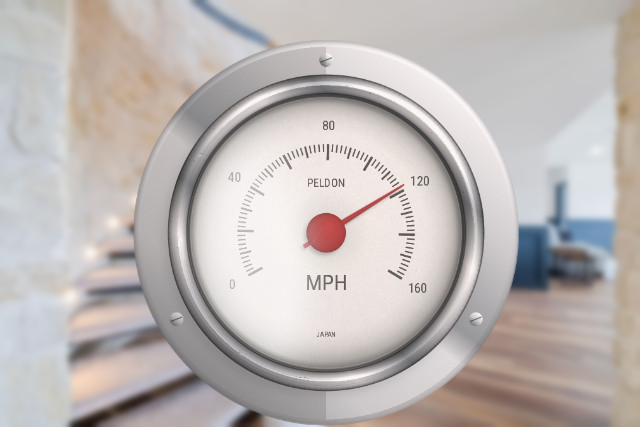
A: 118 mph
